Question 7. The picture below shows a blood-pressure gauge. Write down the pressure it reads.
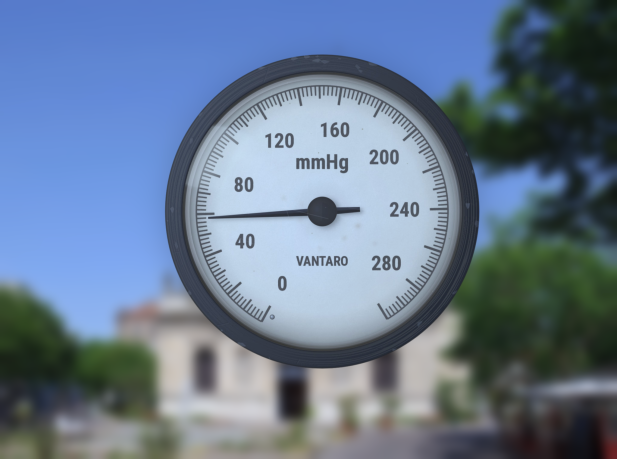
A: 58 mmHg
